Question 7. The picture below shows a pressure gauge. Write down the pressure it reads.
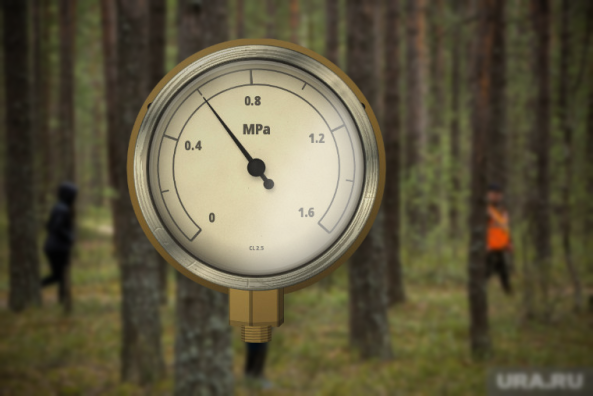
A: 0.6 MPa
